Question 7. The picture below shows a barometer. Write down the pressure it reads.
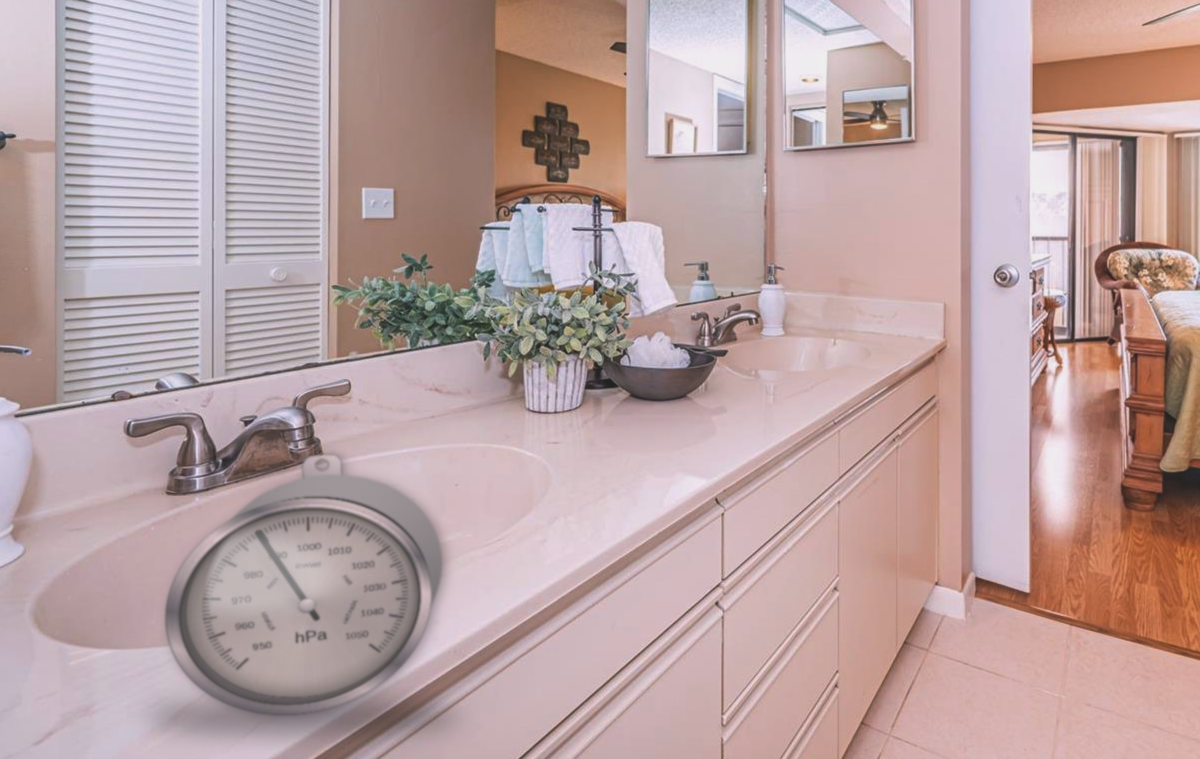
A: 990 hPa
